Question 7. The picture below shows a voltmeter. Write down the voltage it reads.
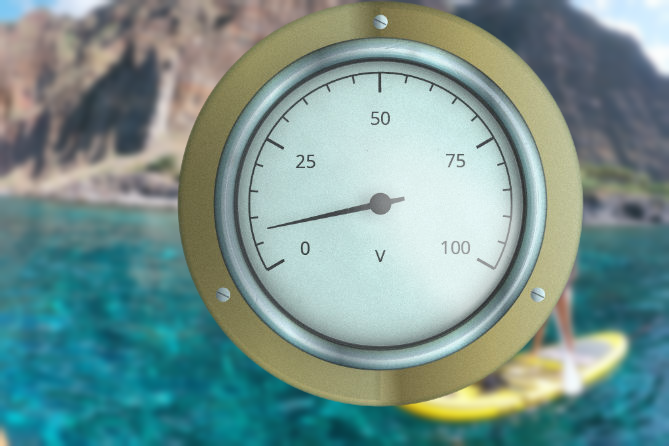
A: 7.5 V
